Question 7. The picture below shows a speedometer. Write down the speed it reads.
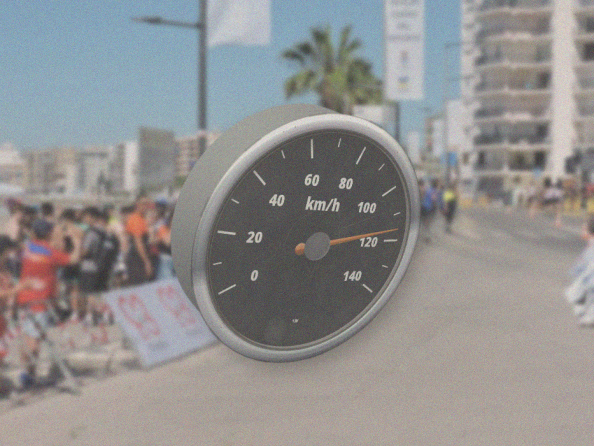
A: 115 km/h
